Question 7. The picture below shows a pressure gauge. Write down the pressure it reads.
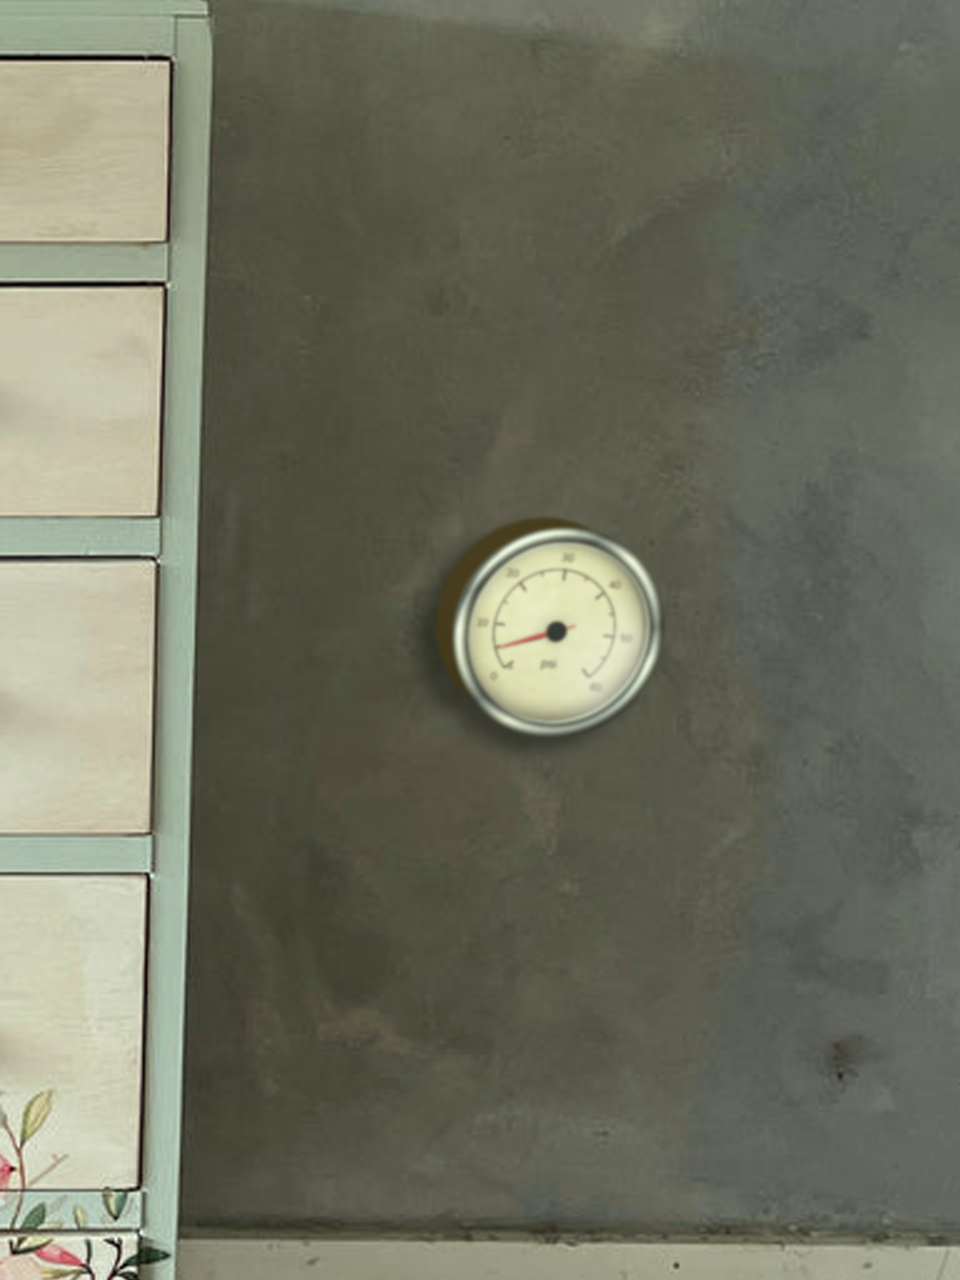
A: 5 psi
